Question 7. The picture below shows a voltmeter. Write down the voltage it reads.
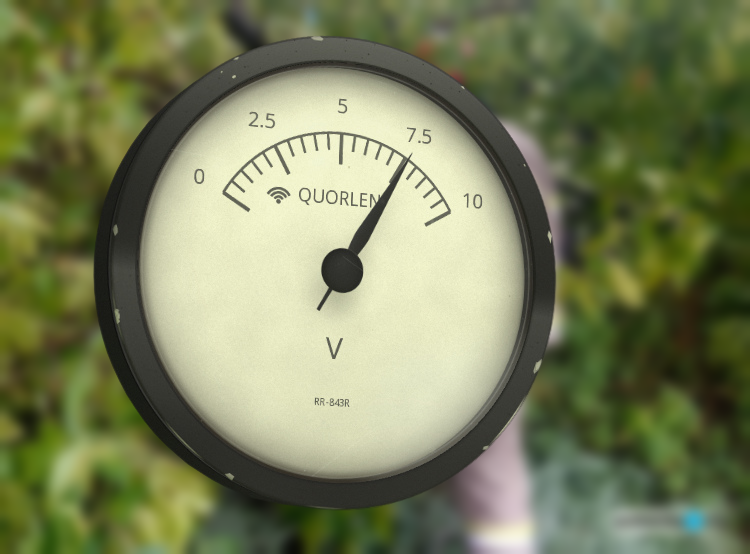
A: 7.5 V
